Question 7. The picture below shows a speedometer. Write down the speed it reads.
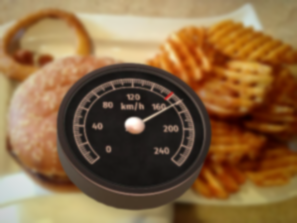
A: 170 km/h
